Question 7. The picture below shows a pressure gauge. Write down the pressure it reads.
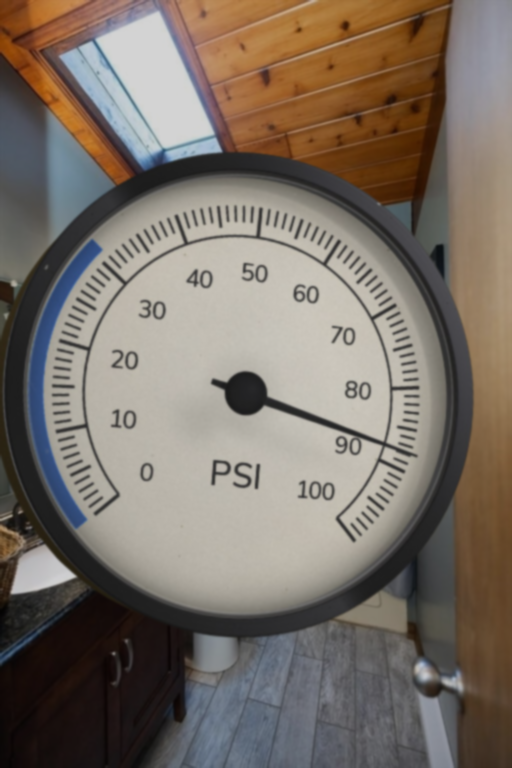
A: 88 psi
